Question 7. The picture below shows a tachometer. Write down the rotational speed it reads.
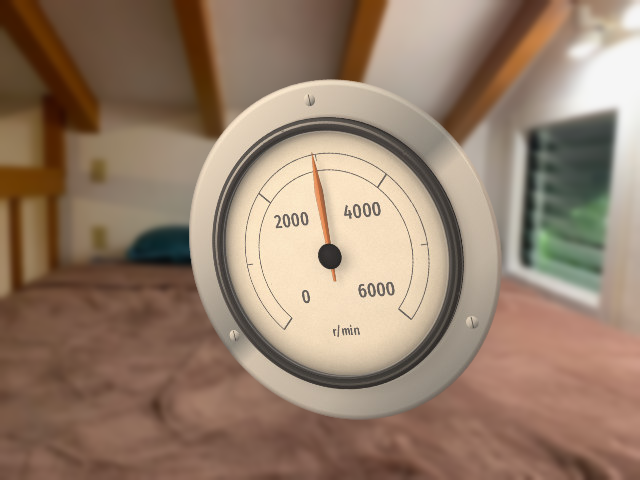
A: 3000 rpm
